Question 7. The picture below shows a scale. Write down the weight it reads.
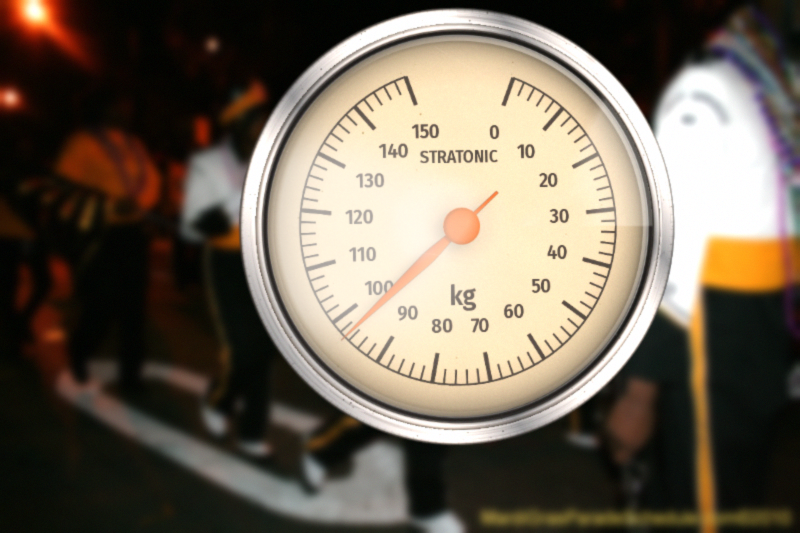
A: 97 kg
